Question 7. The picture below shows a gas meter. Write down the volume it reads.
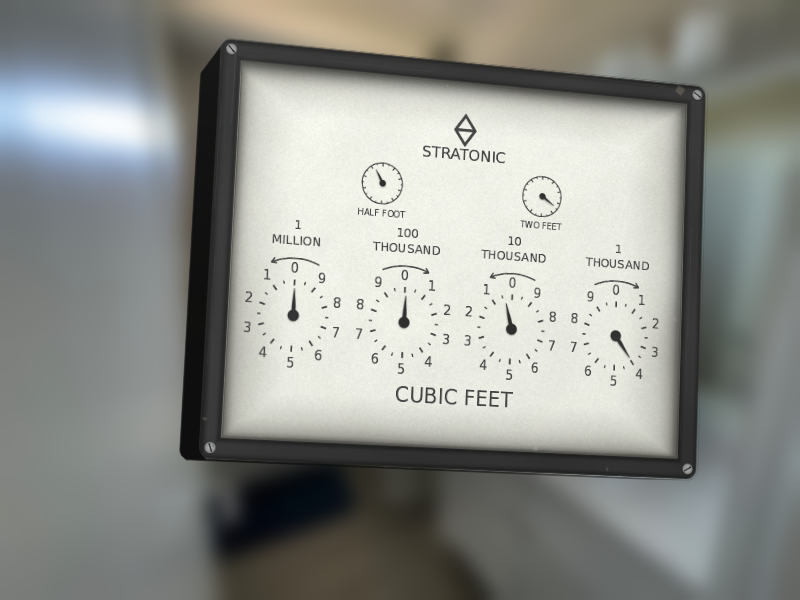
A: 400 ft³
